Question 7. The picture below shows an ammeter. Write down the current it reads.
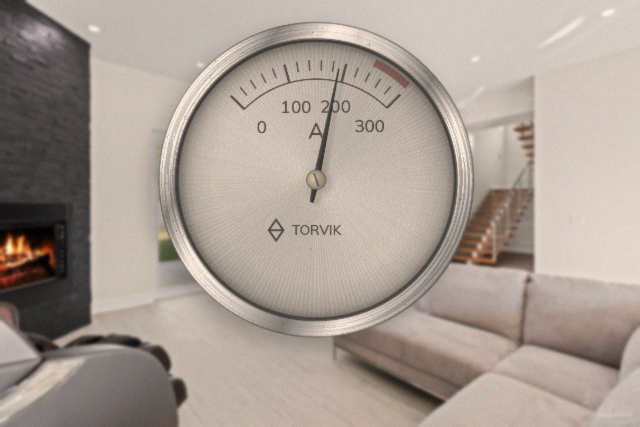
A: 190 A
